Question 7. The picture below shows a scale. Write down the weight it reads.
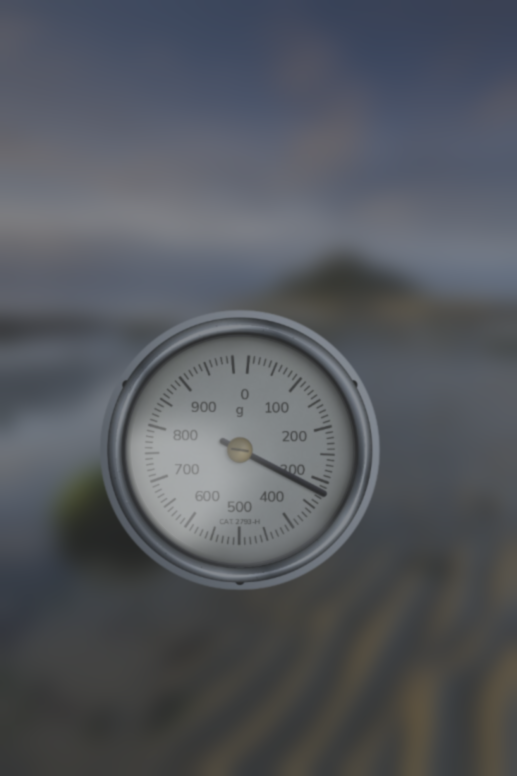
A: 320 g
